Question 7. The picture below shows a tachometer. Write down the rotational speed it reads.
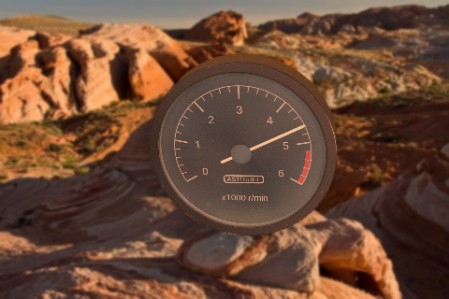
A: 4600 rpm
